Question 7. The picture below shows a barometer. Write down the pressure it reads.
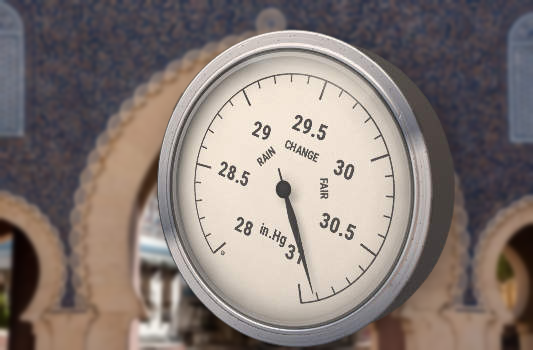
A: 30.9 inHg
